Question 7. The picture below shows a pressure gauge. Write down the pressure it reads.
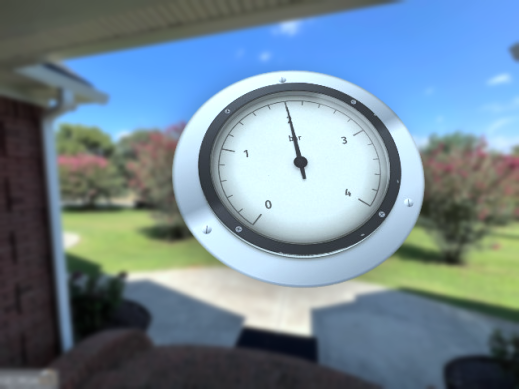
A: 2 bar
